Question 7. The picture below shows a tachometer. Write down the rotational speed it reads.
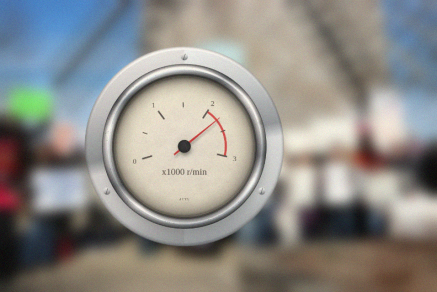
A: 2250 rpm
